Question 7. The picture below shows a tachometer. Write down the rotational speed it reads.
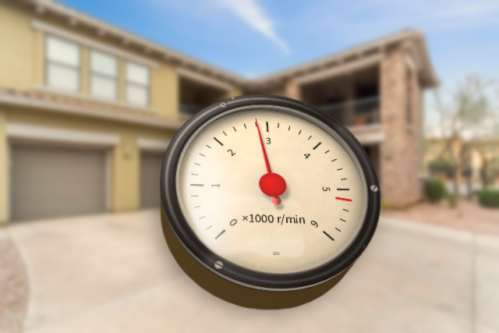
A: 2800 rpm
